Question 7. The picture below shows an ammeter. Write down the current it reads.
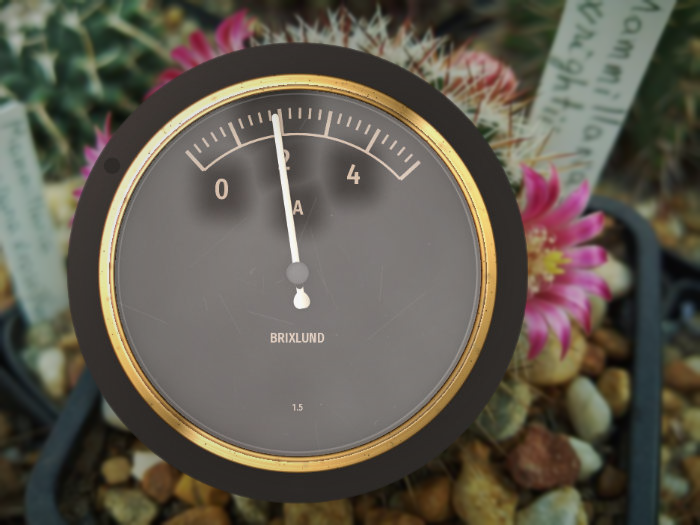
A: 1.9 A
